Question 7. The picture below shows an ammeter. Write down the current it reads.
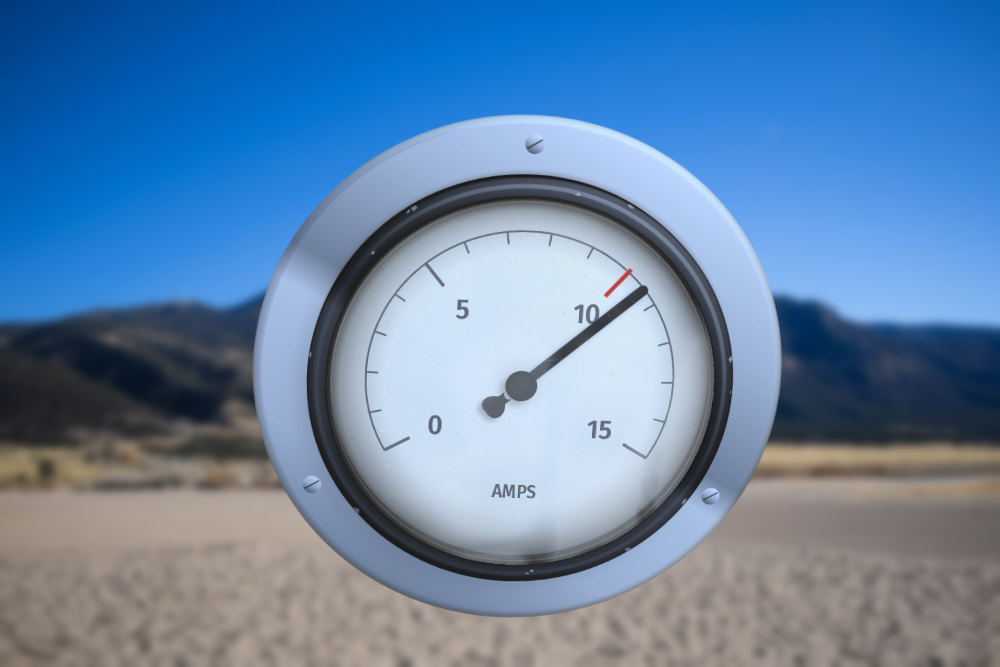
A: 10.5 A
